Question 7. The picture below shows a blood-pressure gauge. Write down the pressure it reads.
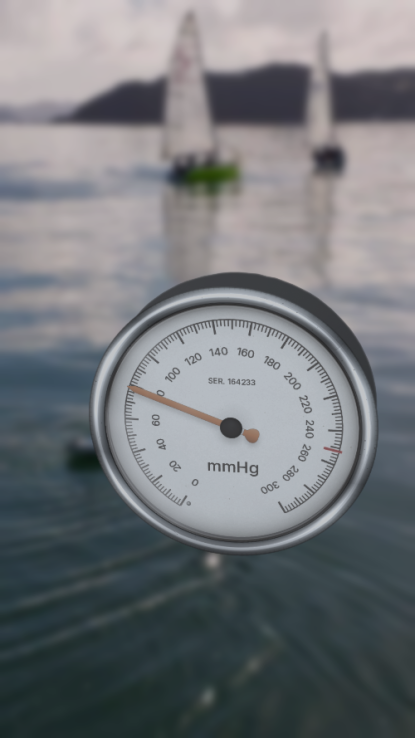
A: 80 mmHg
